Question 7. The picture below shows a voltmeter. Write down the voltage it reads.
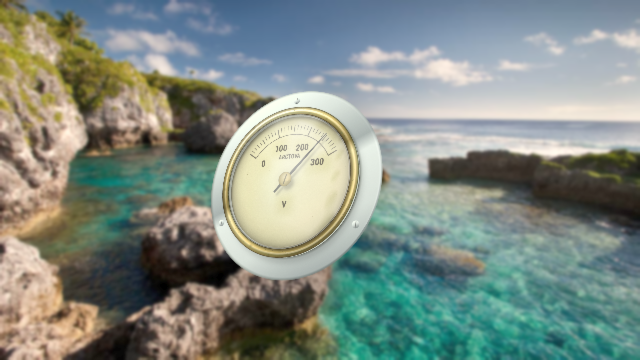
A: 250 V
